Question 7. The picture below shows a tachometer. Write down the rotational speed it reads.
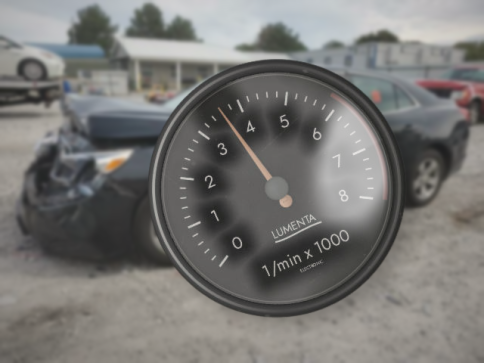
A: 3600 rpm
